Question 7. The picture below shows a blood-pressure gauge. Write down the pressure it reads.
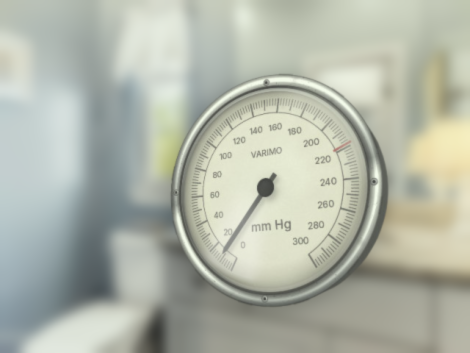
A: 10 mmHg
